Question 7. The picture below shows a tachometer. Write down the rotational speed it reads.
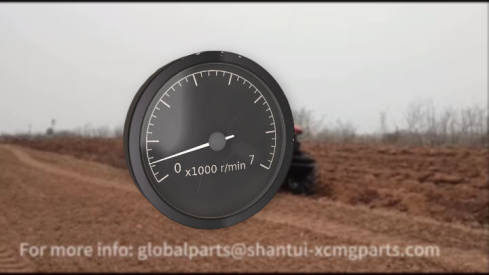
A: 500 rpm
